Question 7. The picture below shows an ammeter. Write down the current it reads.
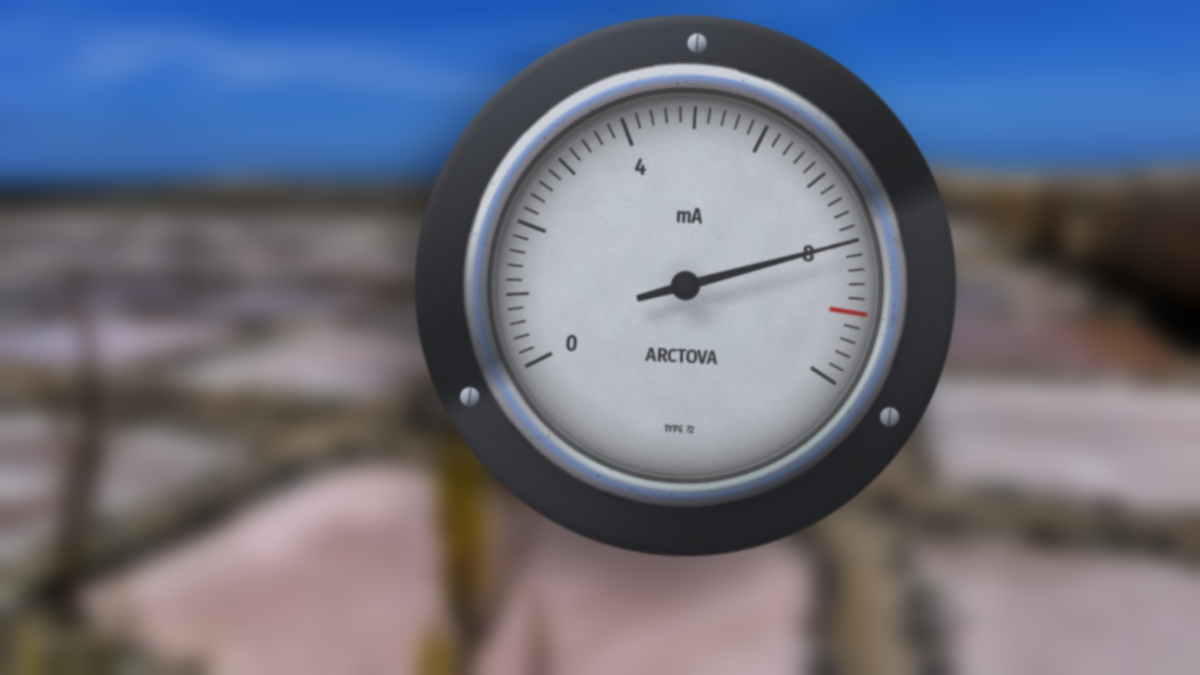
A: 8 mA
